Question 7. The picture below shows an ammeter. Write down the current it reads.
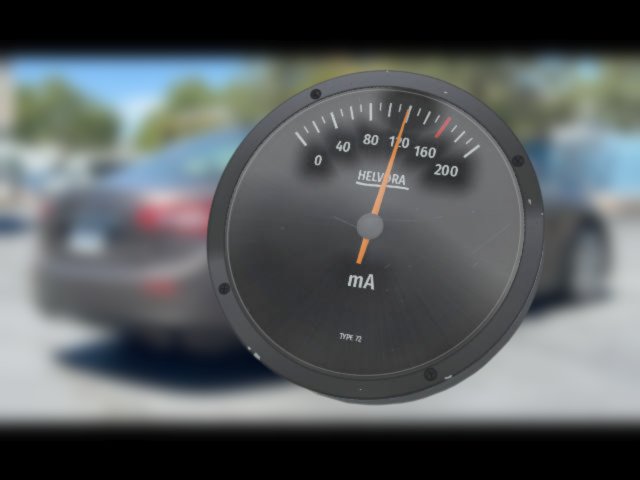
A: 120 mA
